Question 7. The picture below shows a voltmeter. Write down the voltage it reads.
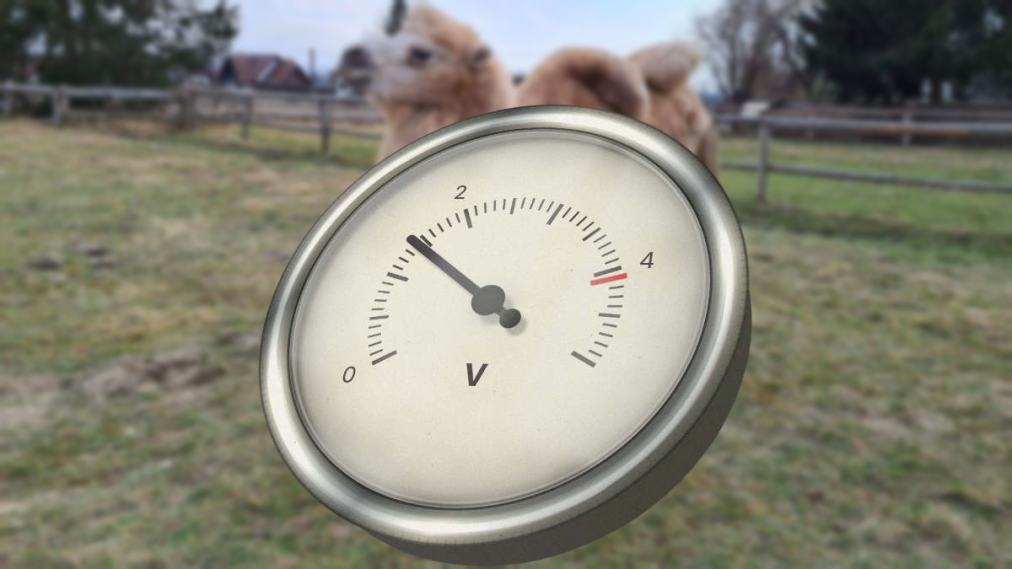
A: 1.4 V
